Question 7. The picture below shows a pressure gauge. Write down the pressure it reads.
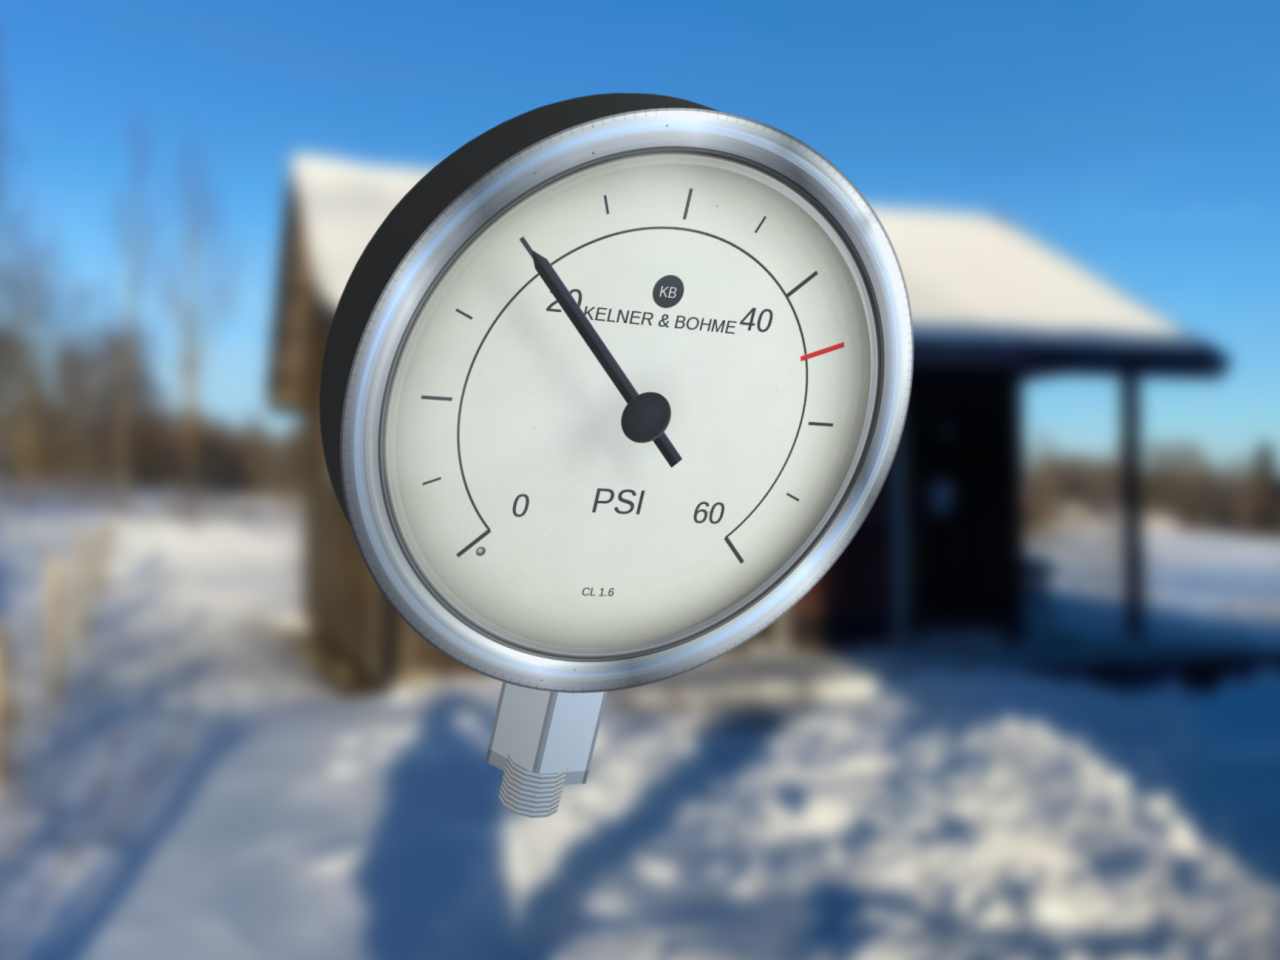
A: 20 psi
